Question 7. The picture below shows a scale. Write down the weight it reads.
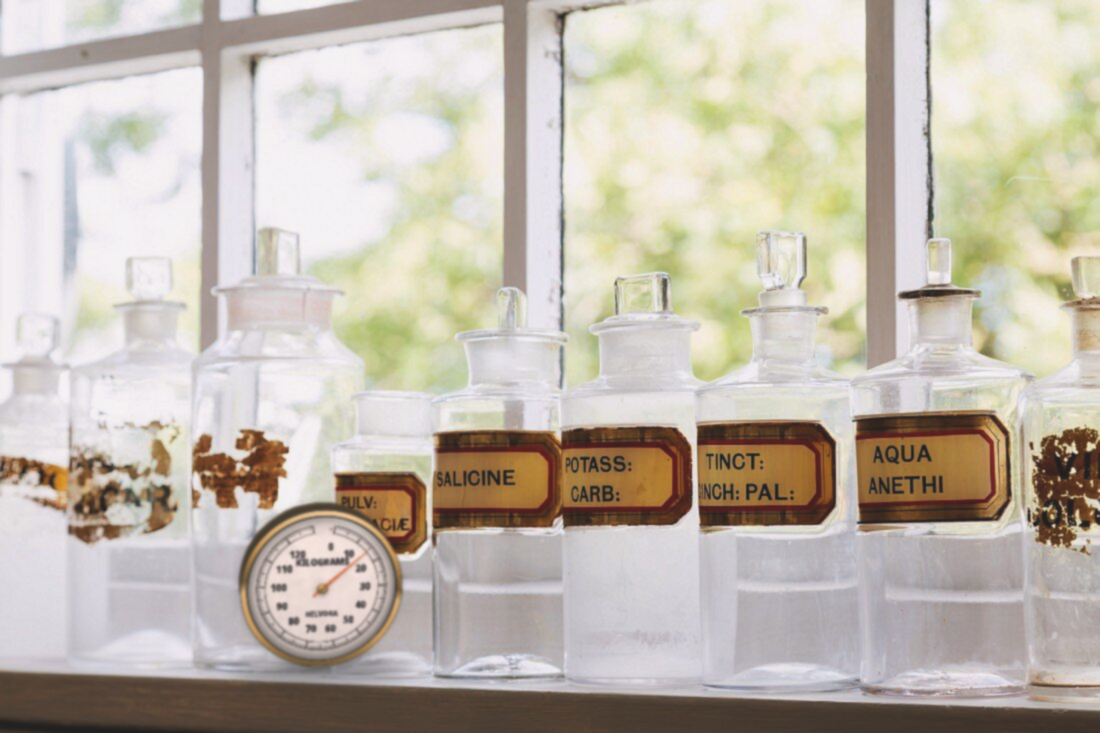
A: 15 kg
